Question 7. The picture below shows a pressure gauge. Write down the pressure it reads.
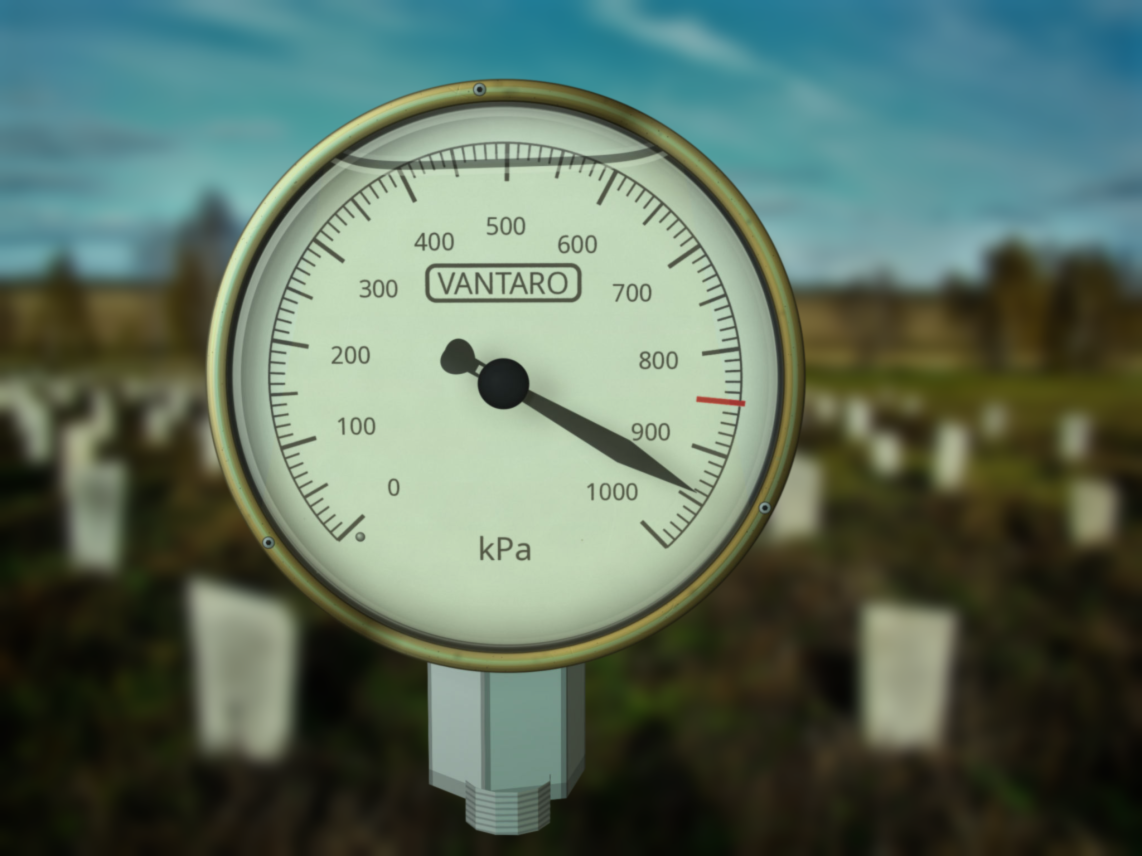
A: 940 kPa
